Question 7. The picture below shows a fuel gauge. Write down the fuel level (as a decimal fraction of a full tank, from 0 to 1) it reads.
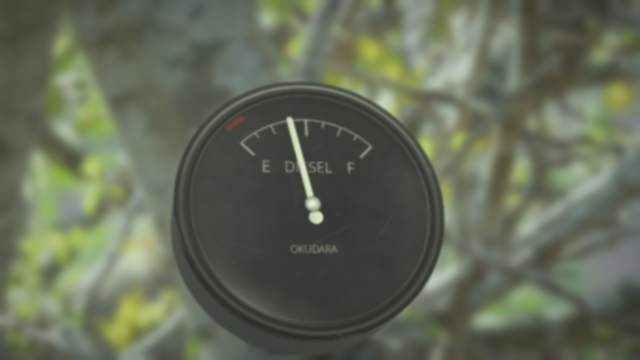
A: 0.375
